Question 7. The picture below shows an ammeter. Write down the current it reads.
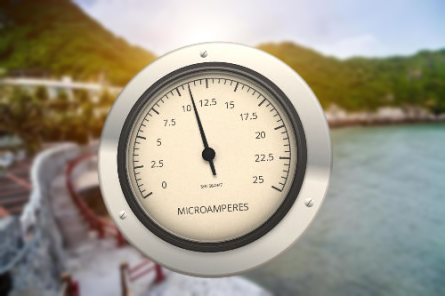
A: 11 µA
